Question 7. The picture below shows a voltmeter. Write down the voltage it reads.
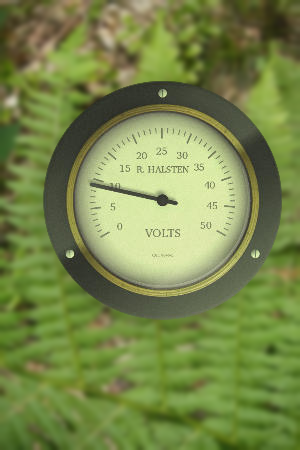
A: 9 V
